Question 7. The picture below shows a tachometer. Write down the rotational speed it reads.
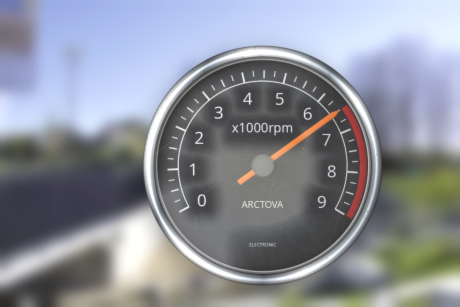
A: 6500 rpm
